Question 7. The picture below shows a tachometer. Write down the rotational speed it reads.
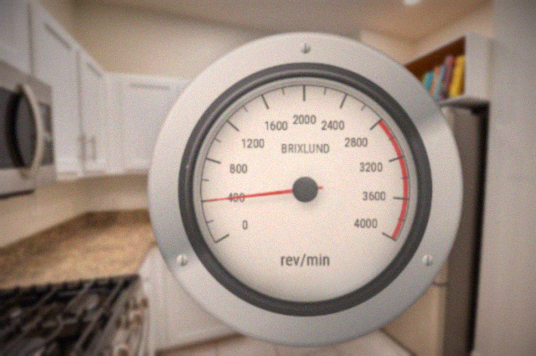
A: 400 rpm
